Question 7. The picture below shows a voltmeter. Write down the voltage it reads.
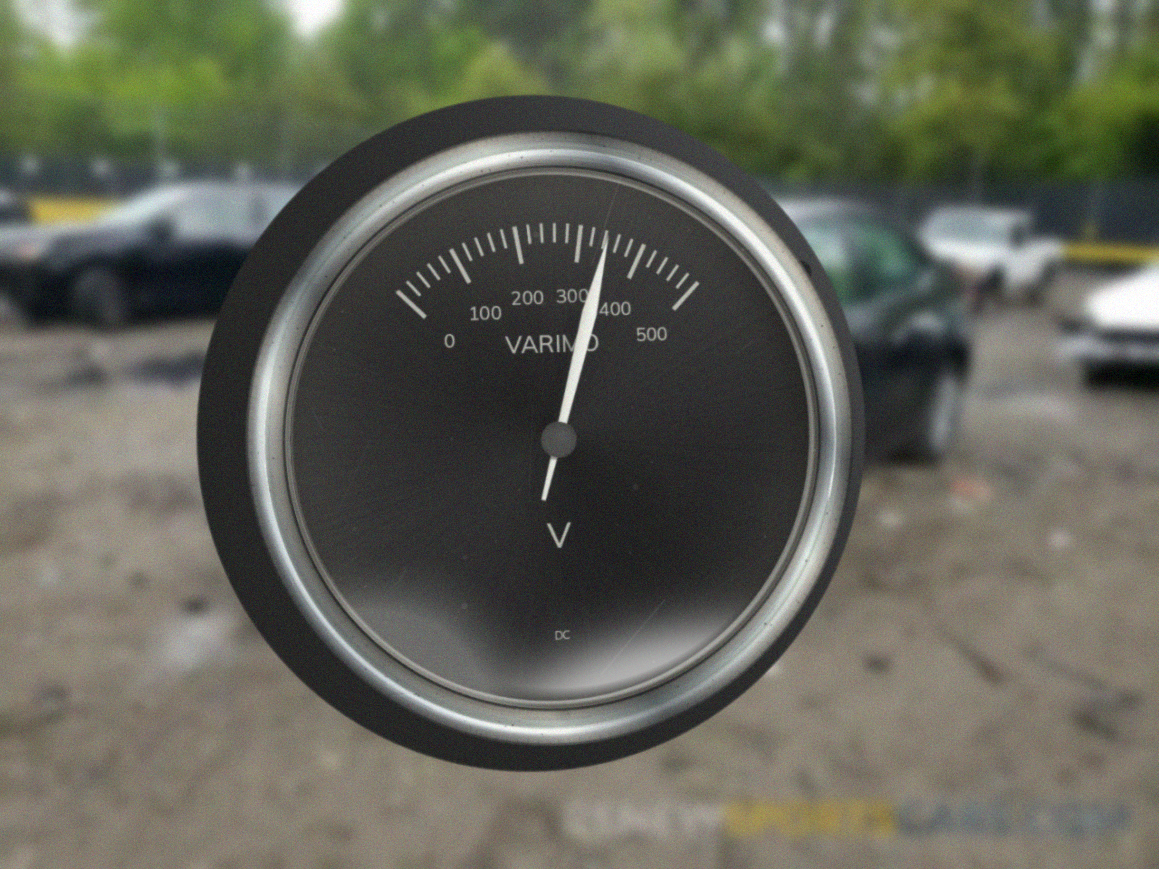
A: 340 V
